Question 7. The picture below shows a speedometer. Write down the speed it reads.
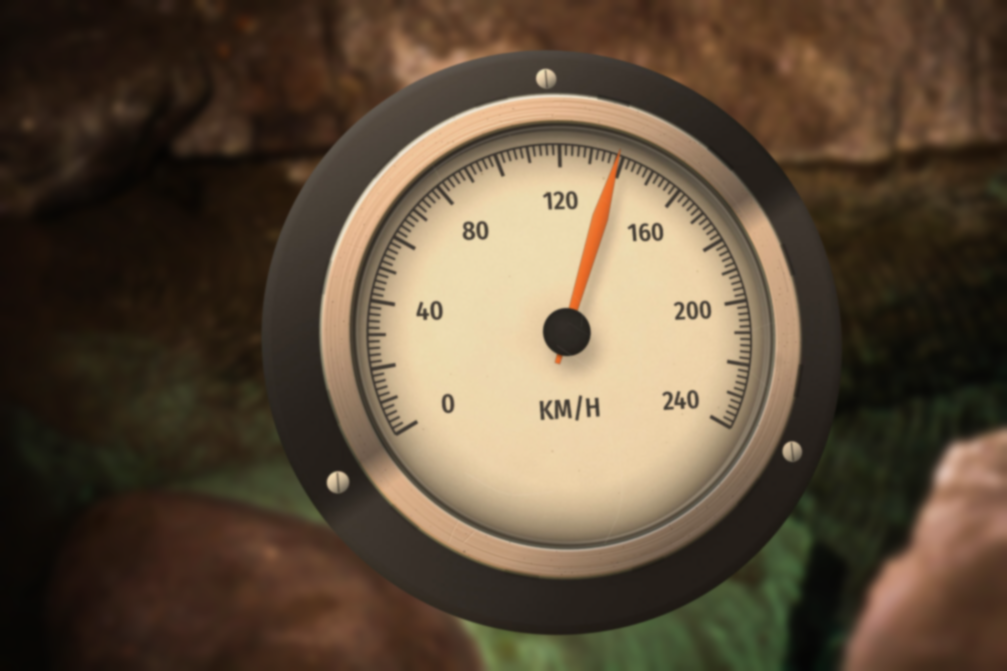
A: 138 km/h
